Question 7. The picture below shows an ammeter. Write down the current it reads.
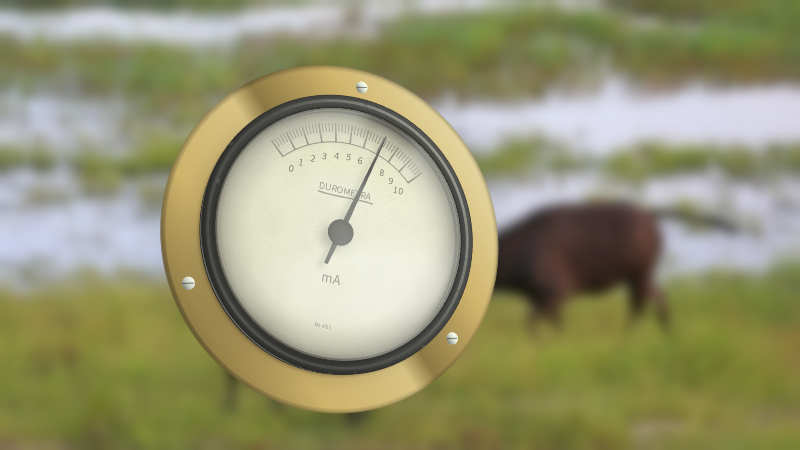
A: 7 mA
